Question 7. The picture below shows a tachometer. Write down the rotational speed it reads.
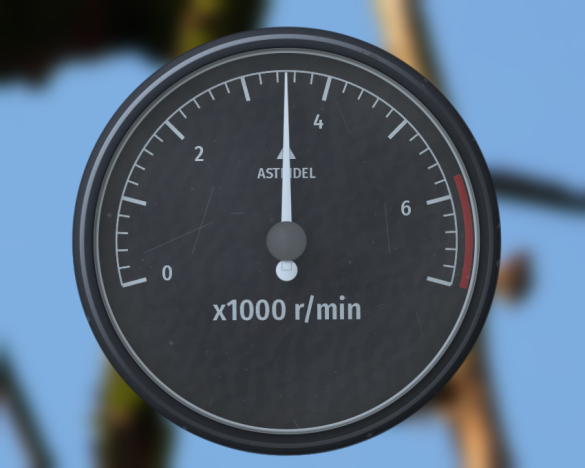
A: 3500 rpm
